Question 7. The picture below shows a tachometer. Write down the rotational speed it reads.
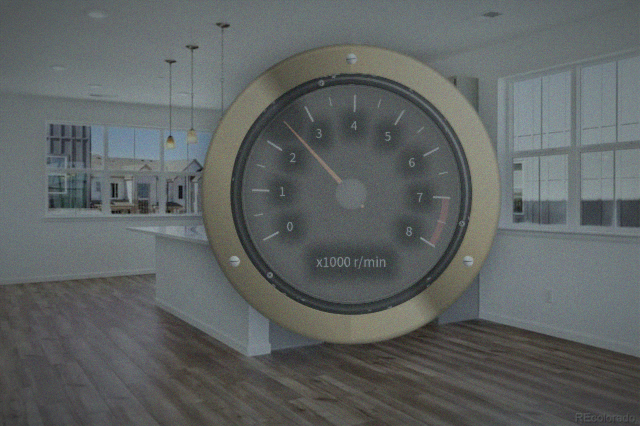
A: 2500 rpm
